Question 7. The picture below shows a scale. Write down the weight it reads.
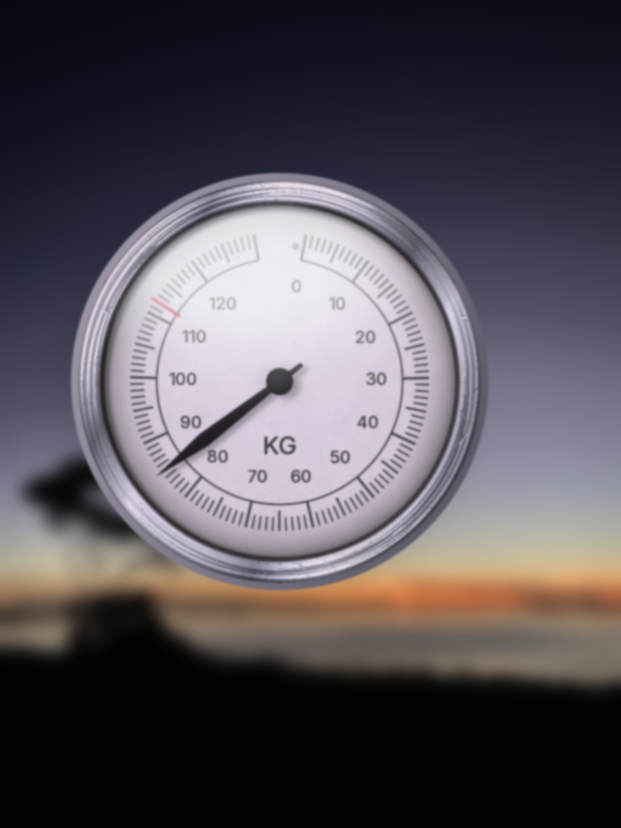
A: 85 kg
